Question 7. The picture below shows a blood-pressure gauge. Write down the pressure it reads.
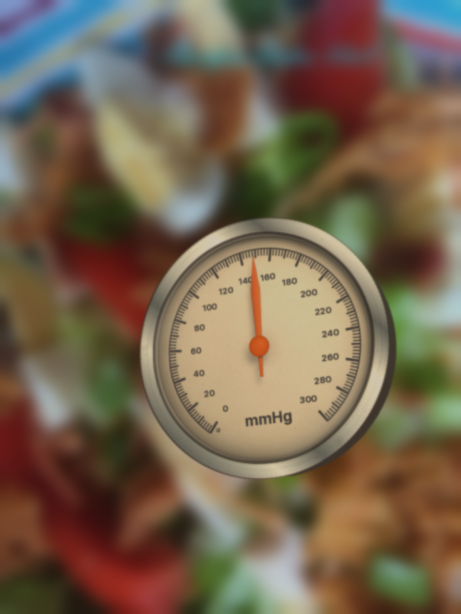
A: 150 mmHg
